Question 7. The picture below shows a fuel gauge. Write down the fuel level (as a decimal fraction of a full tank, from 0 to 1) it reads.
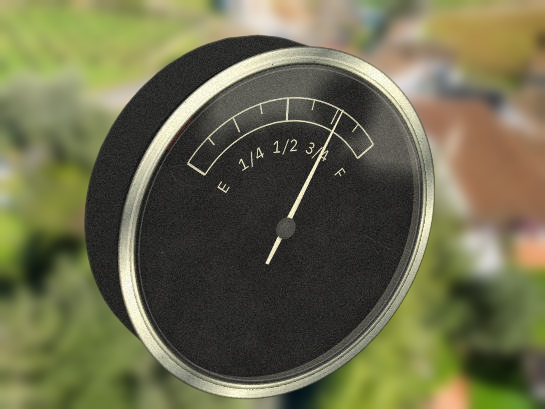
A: 0.75
